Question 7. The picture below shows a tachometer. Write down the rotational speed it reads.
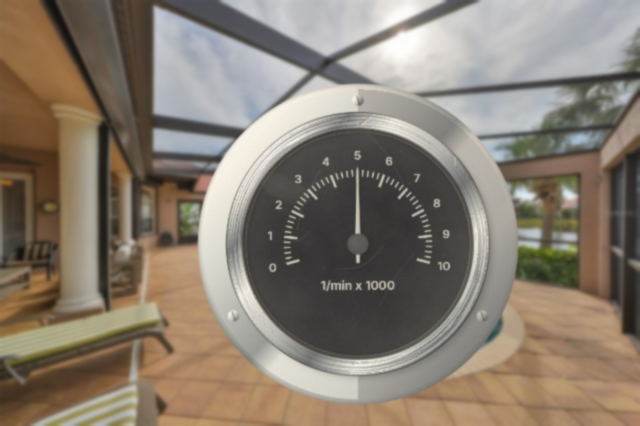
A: 5000 rpm
